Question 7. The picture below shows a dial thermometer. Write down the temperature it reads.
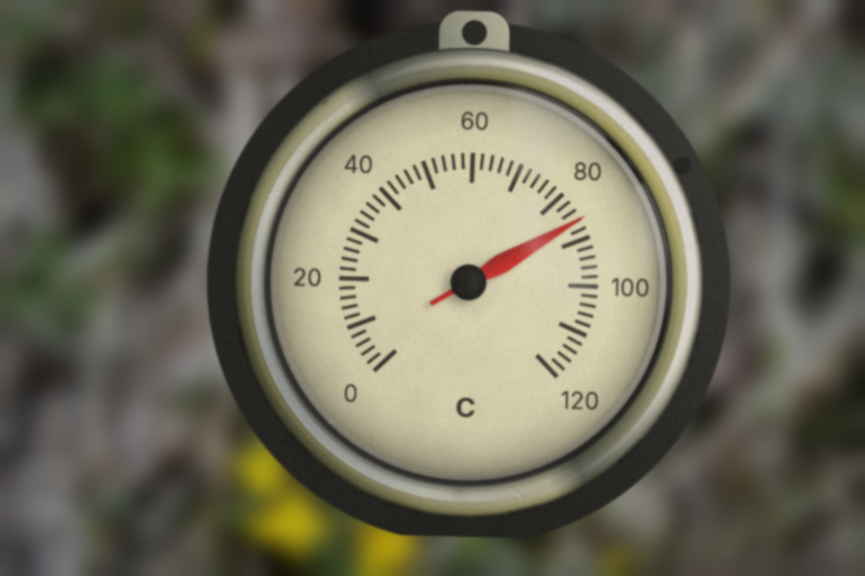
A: 86 °C
